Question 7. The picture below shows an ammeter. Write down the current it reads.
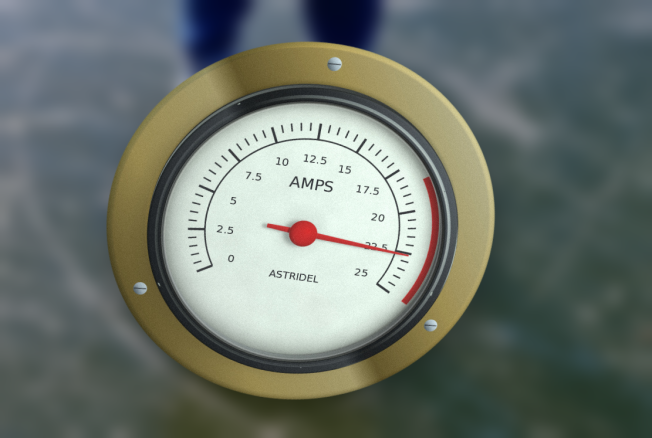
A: 22.5 A
